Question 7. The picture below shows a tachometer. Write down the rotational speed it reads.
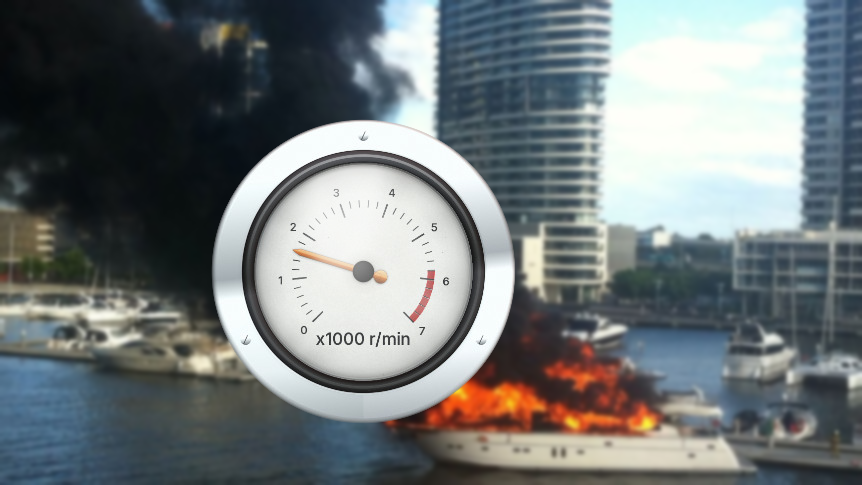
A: 1600 rpm
